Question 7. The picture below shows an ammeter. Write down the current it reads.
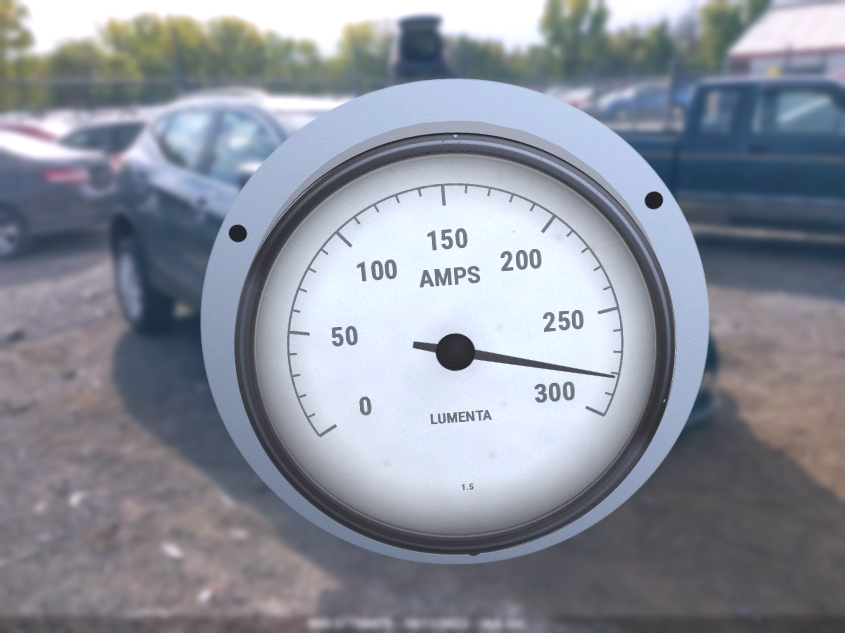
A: 280 A
